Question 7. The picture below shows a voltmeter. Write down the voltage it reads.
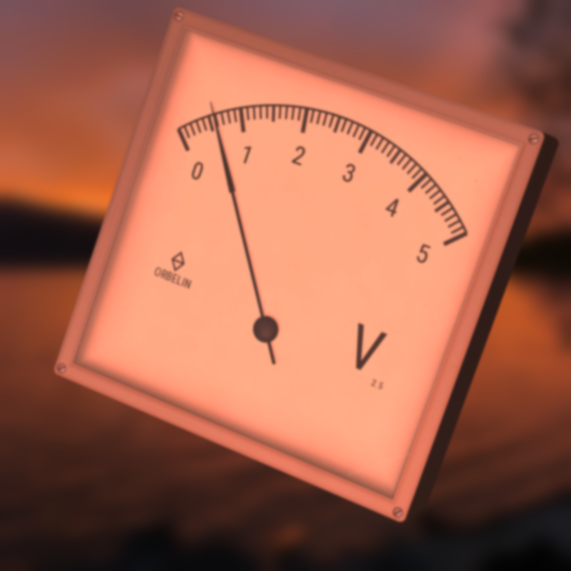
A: 0.6 V
